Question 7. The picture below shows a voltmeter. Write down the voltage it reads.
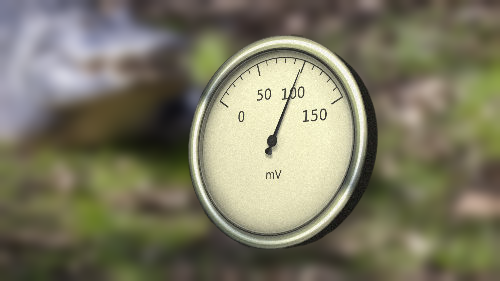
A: 100 mV
